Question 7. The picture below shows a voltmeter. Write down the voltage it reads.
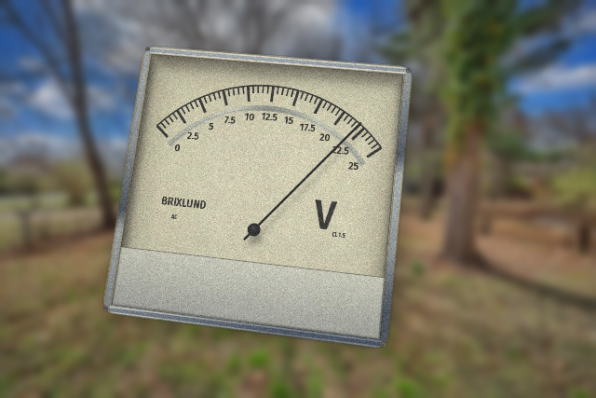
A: 22 V
